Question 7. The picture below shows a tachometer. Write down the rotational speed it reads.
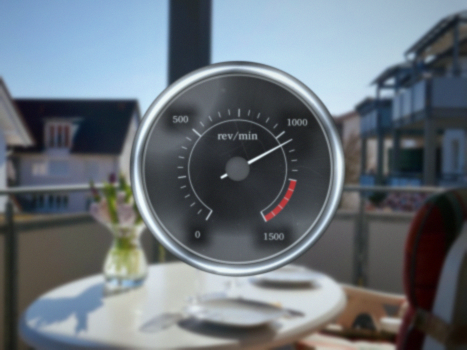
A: 1050 rpm
